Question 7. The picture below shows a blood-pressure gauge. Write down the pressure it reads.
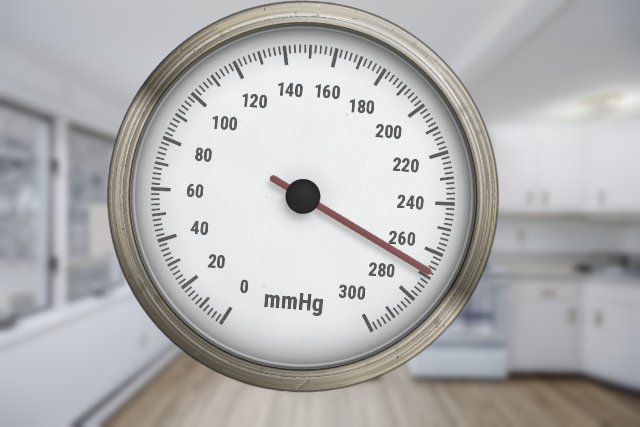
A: 268 mmHg
